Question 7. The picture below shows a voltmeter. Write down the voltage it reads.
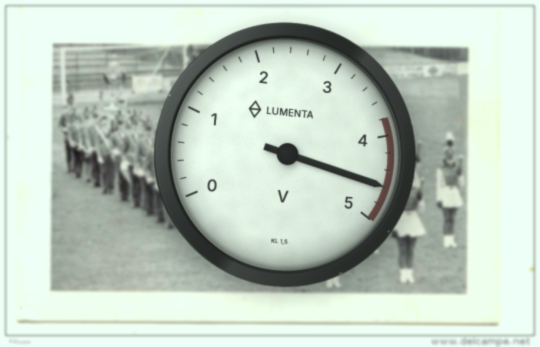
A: 4.6 V
